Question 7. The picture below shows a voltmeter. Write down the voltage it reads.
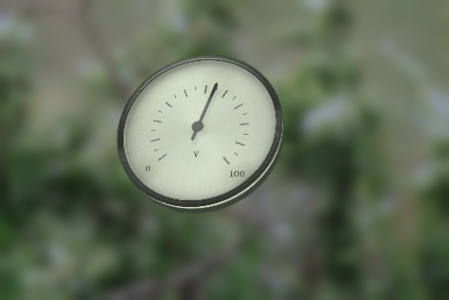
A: 55 V
